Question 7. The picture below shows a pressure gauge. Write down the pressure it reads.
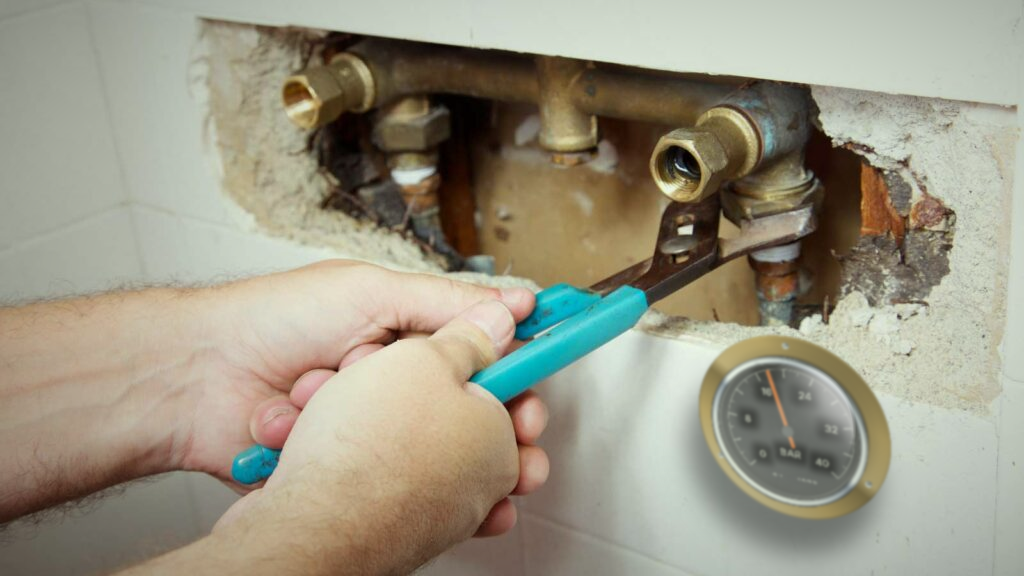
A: 18 bar
